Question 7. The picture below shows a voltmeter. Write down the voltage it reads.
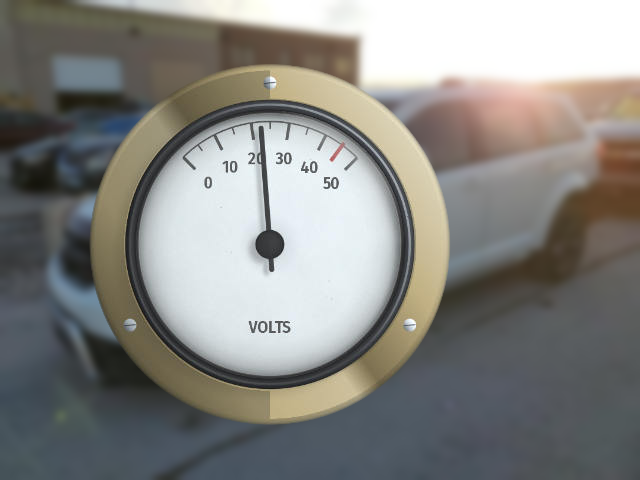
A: 22.5 V
